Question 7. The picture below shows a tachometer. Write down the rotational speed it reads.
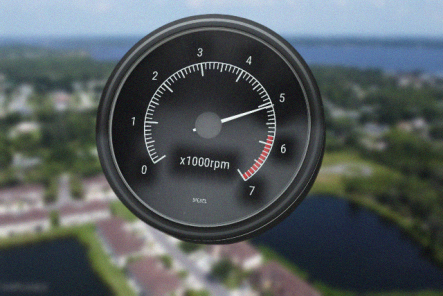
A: 5100 rpm
